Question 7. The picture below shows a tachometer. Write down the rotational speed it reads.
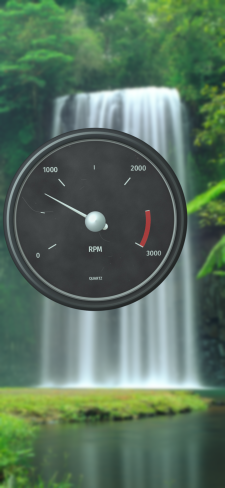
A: 750 rpm
